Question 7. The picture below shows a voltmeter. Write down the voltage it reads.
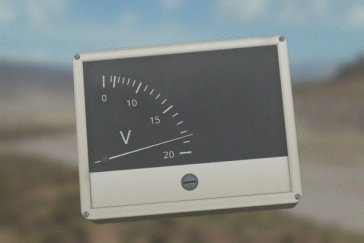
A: 18.5 V
